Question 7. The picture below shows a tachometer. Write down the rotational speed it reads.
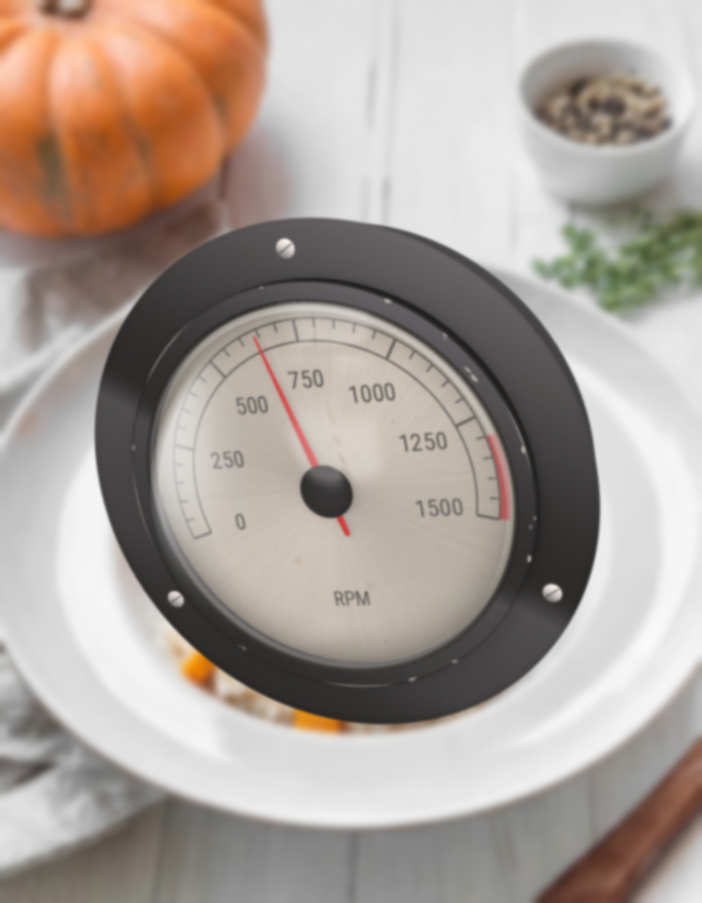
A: 650 rpm
